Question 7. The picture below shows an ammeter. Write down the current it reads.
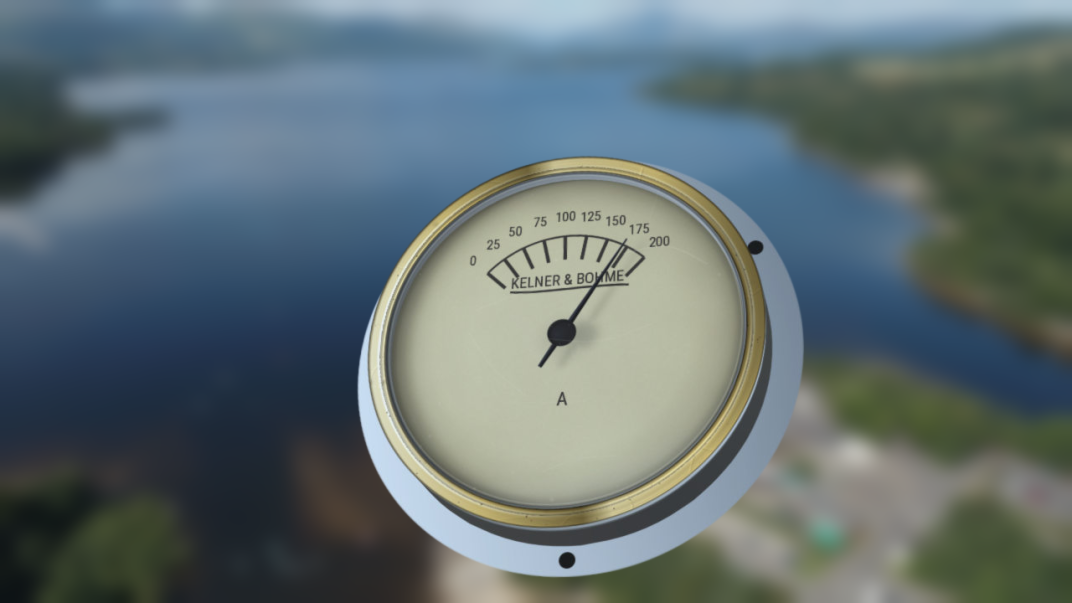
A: 175 A
